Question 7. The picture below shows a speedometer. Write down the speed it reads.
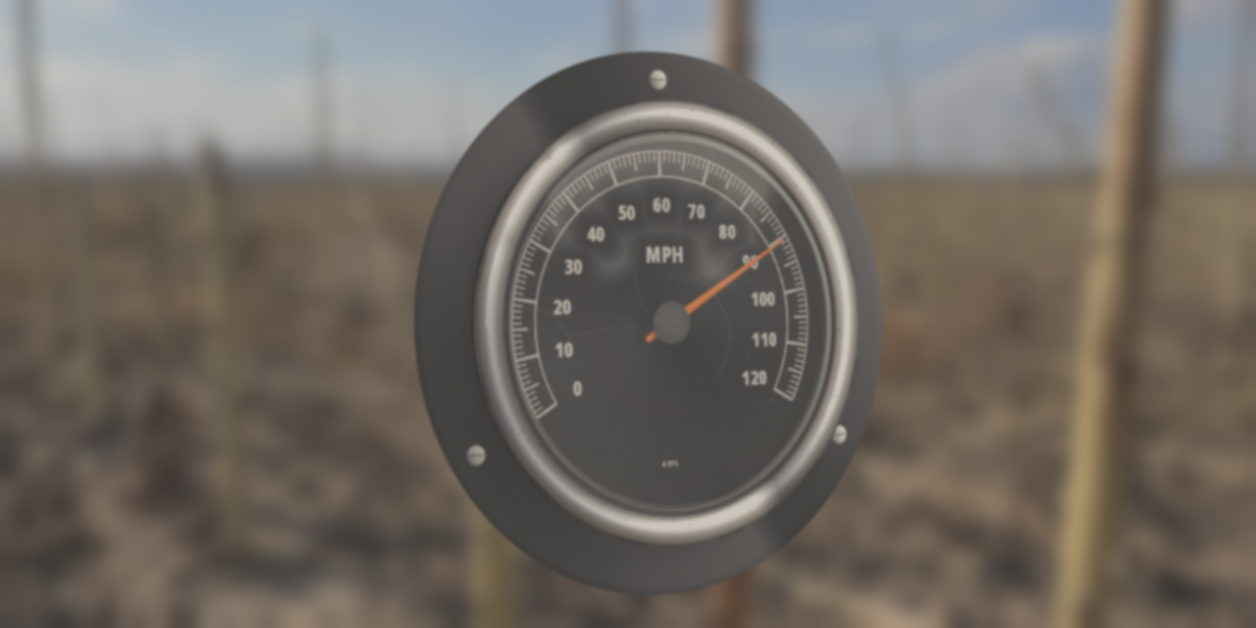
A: 90 mph
